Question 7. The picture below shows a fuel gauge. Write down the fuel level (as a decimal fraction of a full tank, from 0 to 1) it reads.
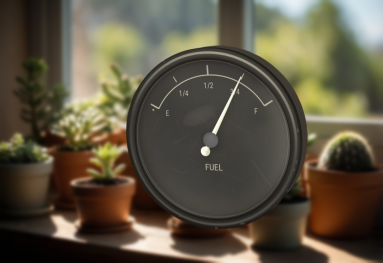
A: 0.75
